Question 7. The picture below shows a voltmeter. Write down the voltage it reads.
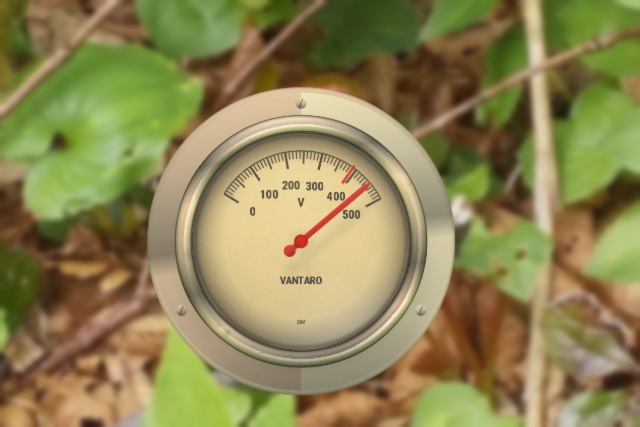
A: 450 V
